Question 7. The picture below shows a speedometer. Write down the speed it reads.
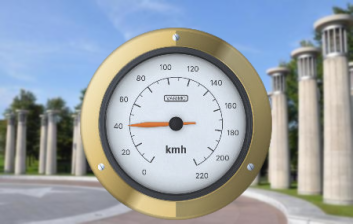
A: 40 km/h
